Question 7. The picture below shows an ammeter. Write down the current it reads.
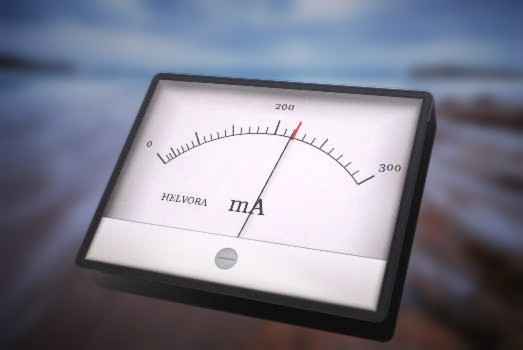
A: 220 mA
